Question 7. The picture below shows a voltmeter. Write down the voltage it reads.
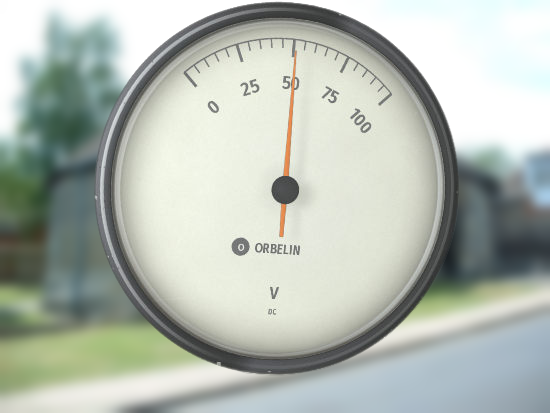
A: 50 V
